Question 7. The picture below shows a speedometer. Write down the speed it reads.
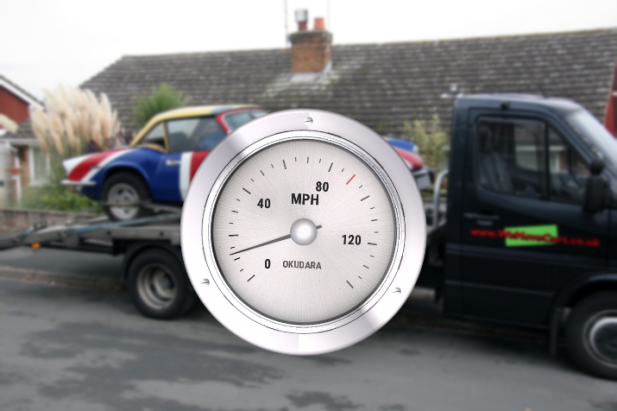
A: 12.5 mph
